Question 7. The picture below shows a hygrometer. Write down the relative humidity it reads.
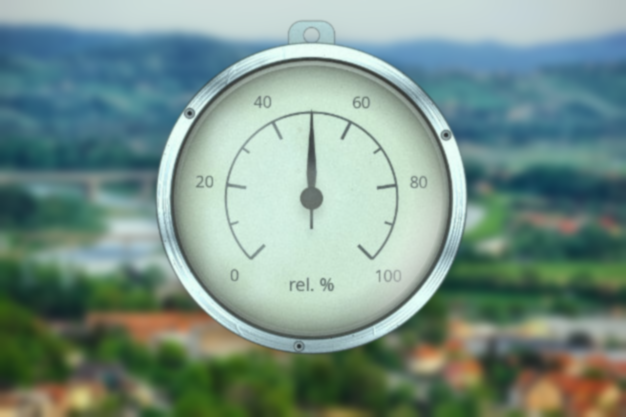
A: 50 %
